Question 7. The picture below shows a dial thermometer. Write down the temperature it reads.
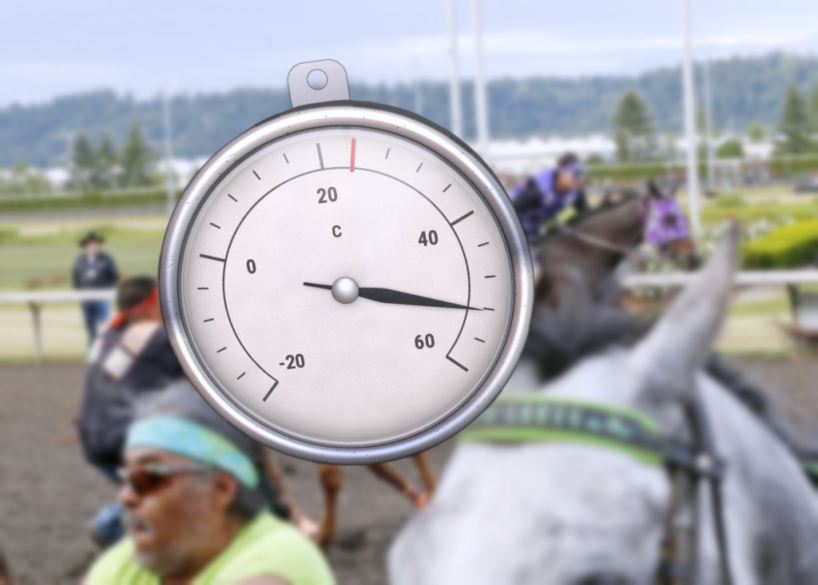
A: 52 °C
